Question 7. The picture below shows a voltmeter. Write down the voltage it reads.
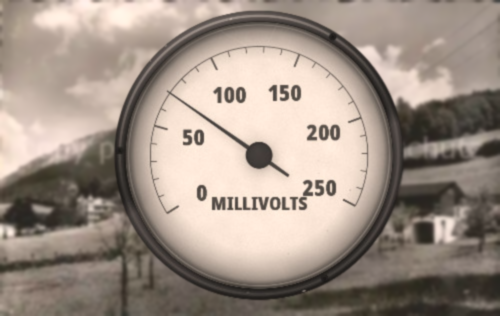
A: 70 mV
